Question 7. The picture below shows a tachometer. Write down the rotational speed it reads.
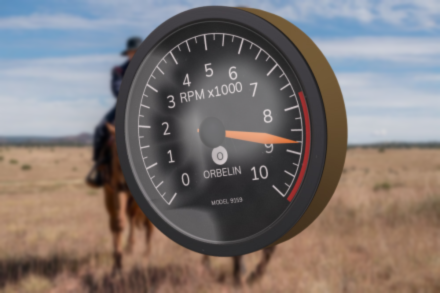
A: 8750 rpm
